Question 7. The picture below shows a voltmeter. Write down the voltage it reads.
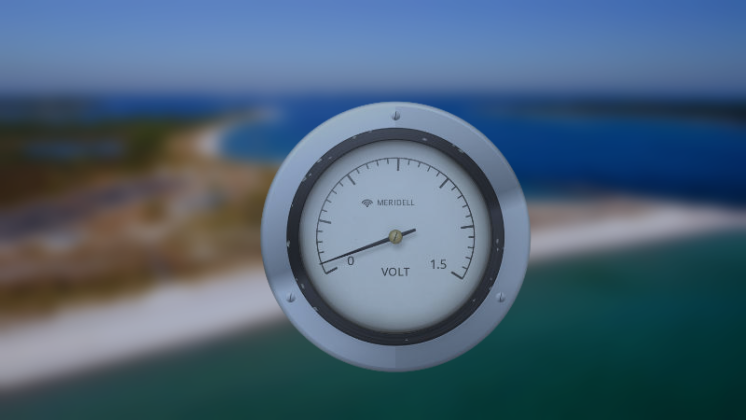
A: 0.05 V
